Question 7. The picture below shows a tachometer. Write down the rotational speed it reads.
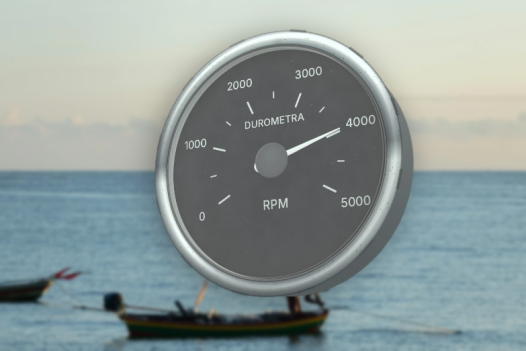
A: 4000 rpm
